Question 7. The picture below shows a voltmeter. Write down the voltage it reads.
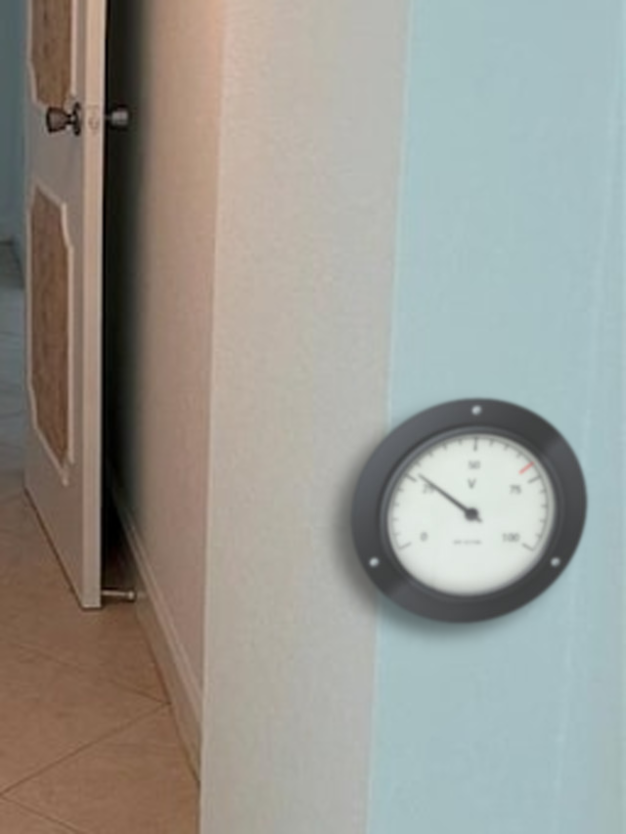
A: 27.5 V
